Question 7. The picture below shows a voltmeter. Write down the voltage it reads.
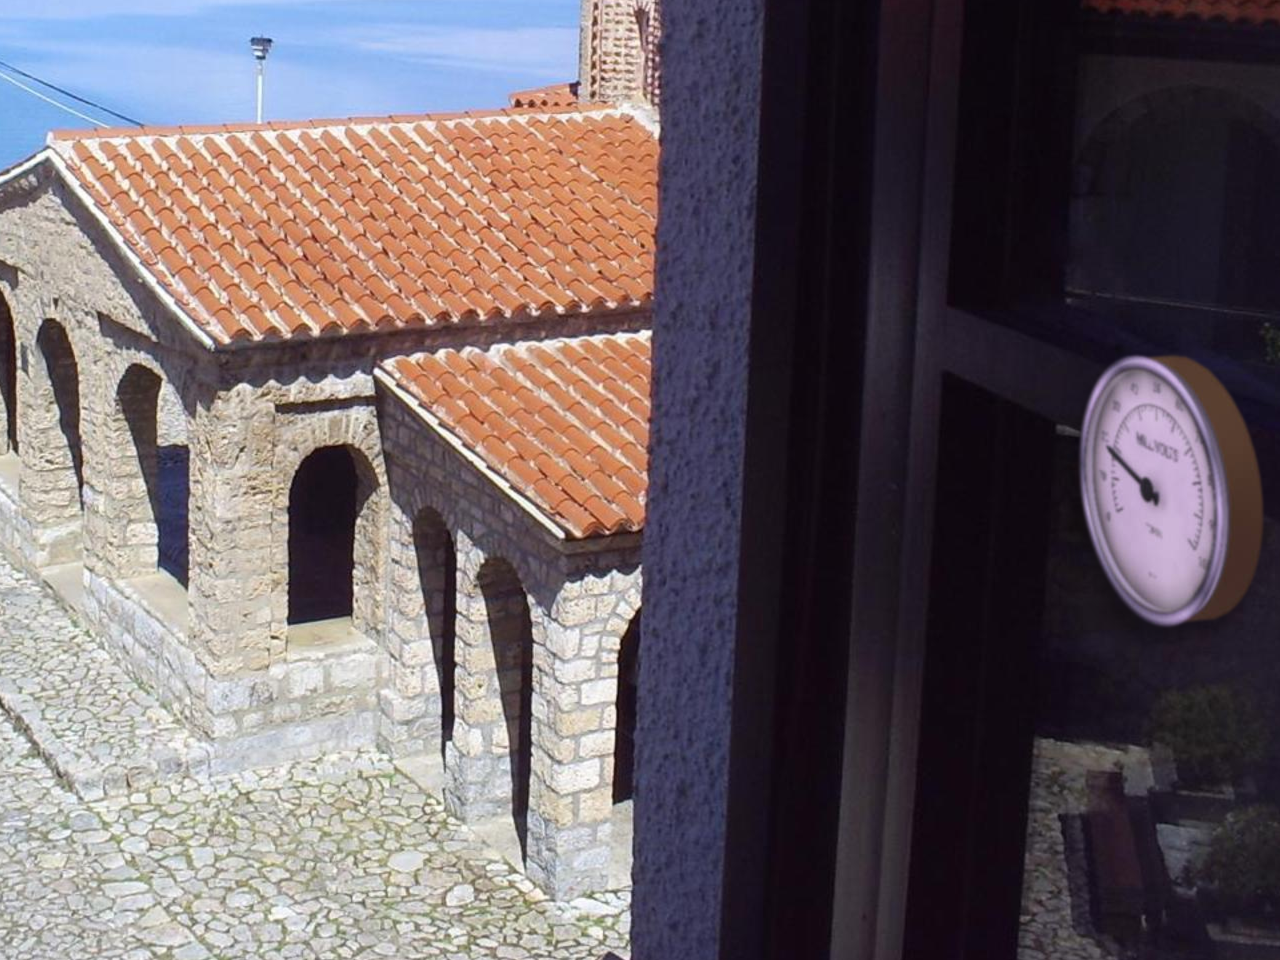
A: 20 mV
